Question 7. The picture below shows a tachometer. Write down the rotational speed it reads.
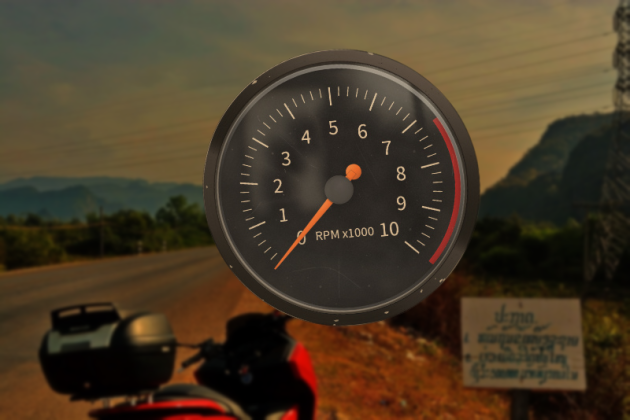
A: 0 rpm
